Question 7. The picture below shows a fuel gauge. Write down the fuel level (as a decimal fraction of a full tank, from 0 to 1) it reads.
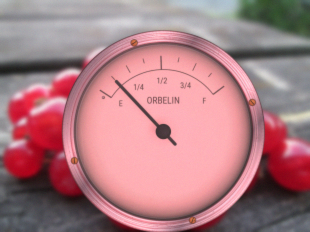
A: 0.125
